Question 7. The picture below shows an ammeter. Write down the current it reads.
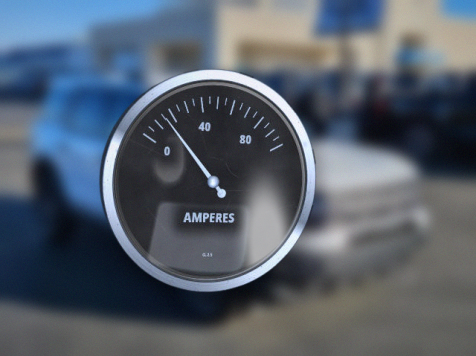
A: 15 A
